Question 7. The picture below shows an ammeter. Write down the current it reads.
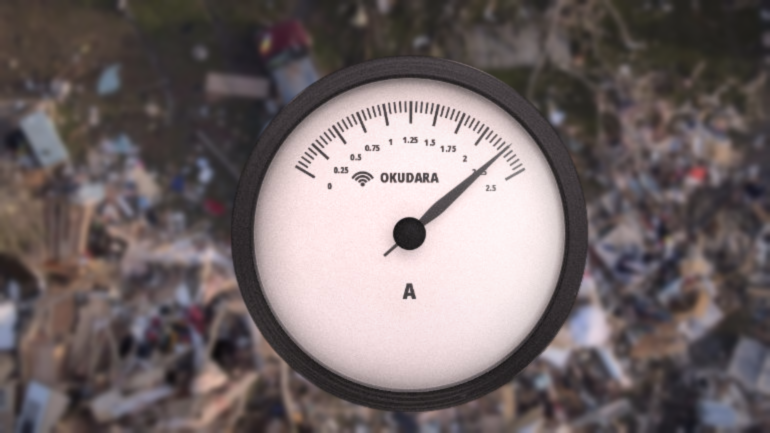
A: 2.25 A
